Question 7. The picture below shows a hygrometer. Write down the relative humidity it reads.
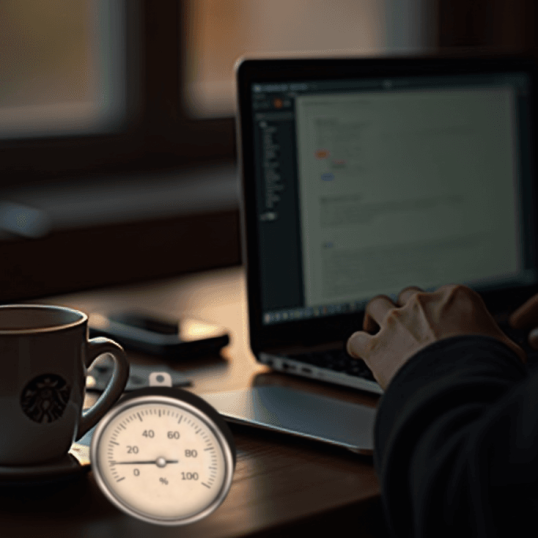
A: 10 %
